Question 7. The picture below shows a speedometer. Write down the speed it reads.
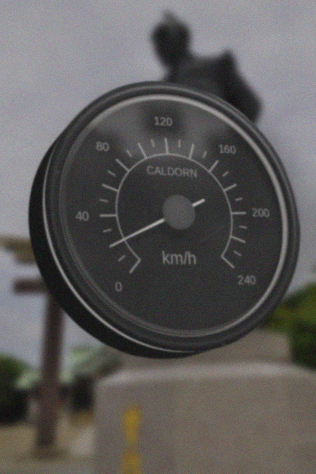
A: 20 km/h
